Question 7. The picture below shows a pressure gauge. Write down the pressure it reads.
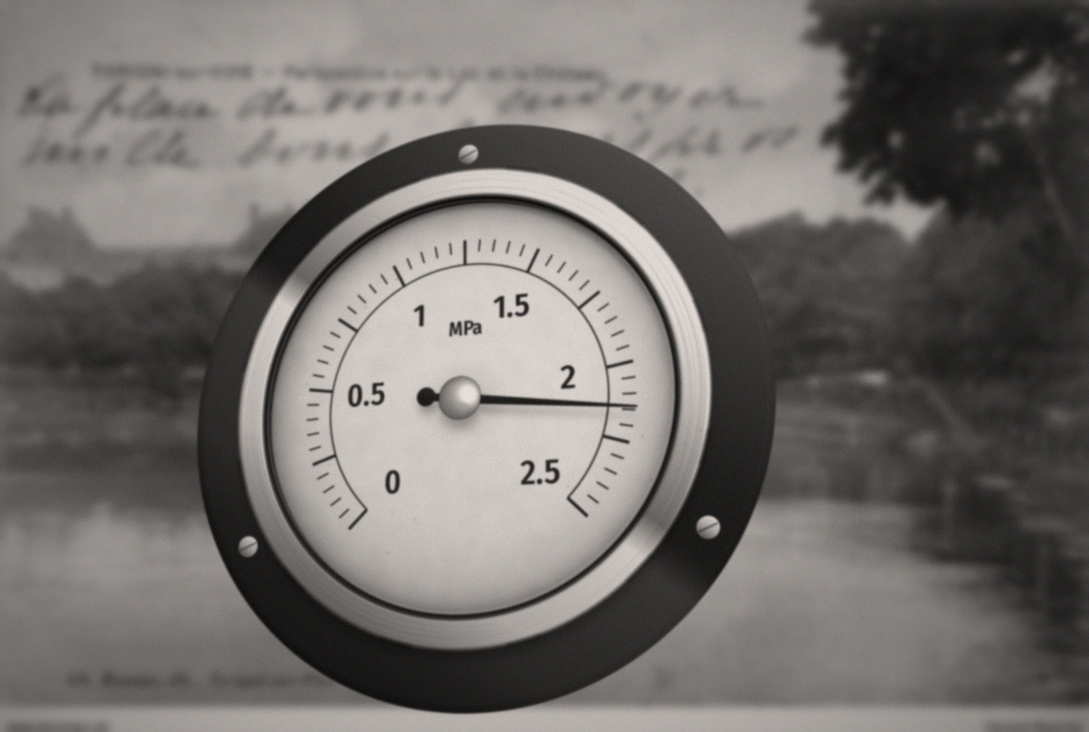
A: 2.15 MPa
